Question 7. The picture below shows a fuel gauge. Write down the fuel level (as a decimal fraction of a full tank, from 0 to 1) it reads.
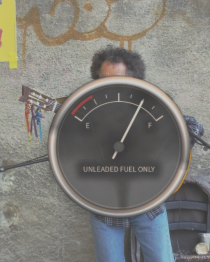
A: 0.75
